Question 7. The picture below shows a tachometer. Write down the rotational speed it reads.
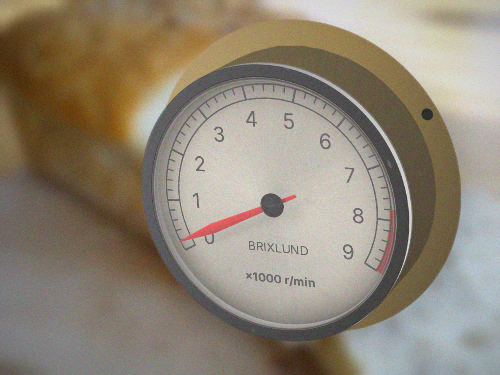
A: 200 rpm
